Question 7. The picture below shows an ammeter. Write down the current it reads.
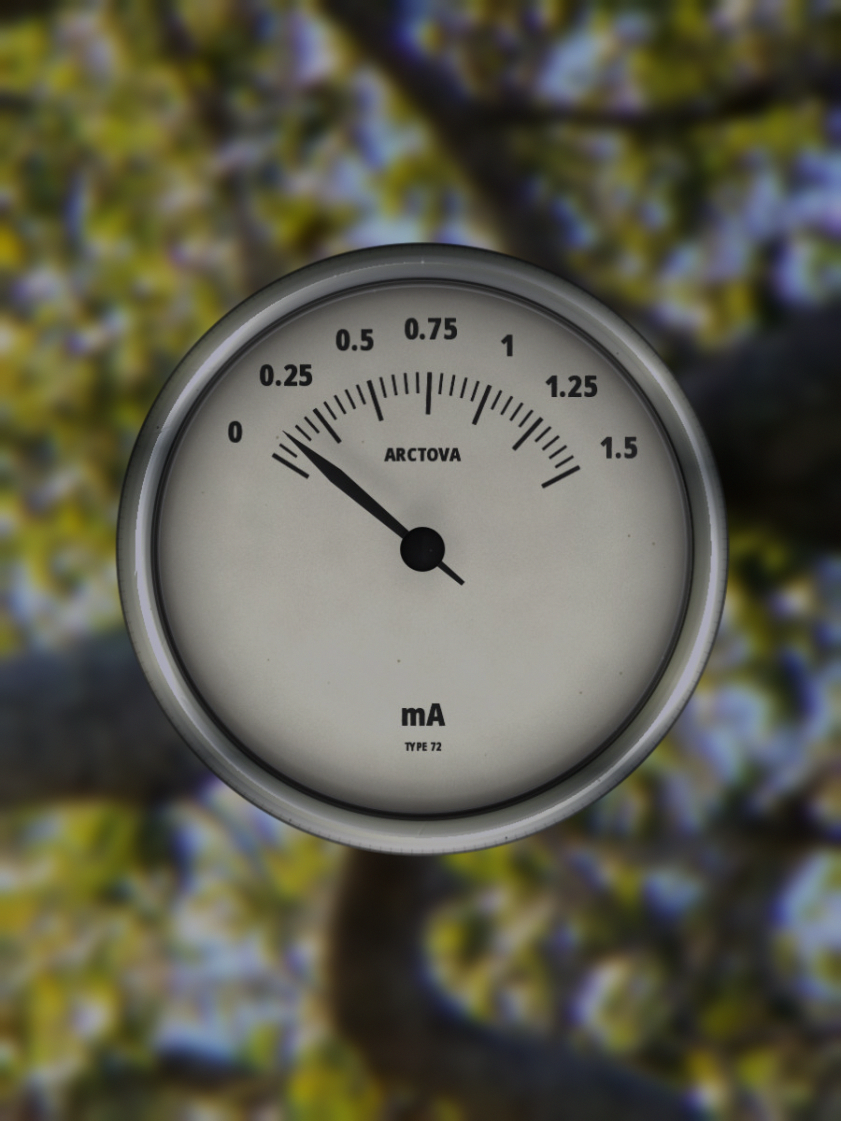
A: 0.1 mA
